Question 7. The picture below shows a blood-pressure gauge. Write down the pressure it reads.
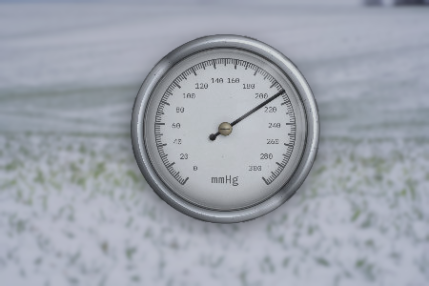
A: 210 mmHg
